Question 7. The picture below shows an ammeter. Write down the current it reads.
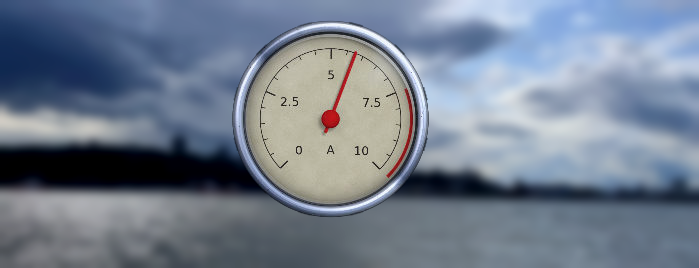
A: 5.75 A
